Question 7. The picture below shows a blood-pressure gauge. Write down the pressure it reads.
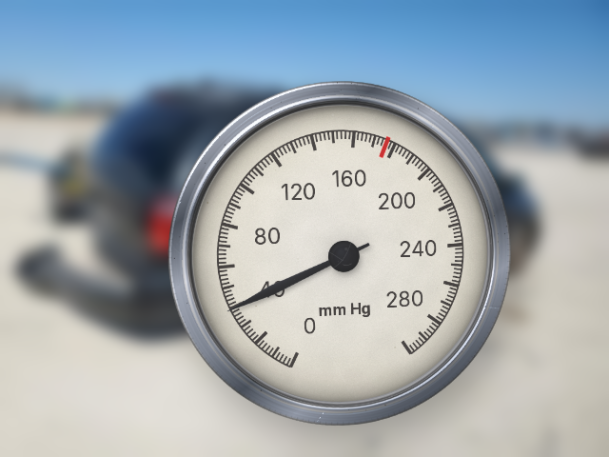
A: 40 mmHg
